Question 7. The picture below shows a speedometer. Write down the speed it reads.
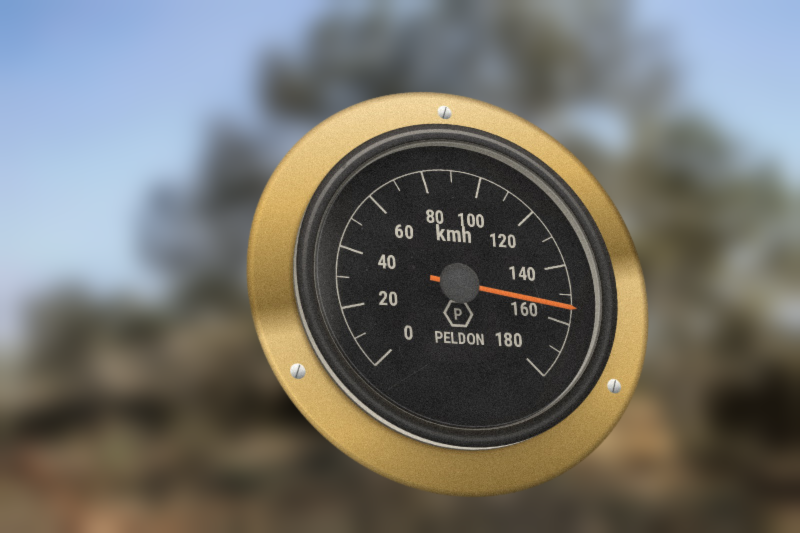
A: 155 km/h
